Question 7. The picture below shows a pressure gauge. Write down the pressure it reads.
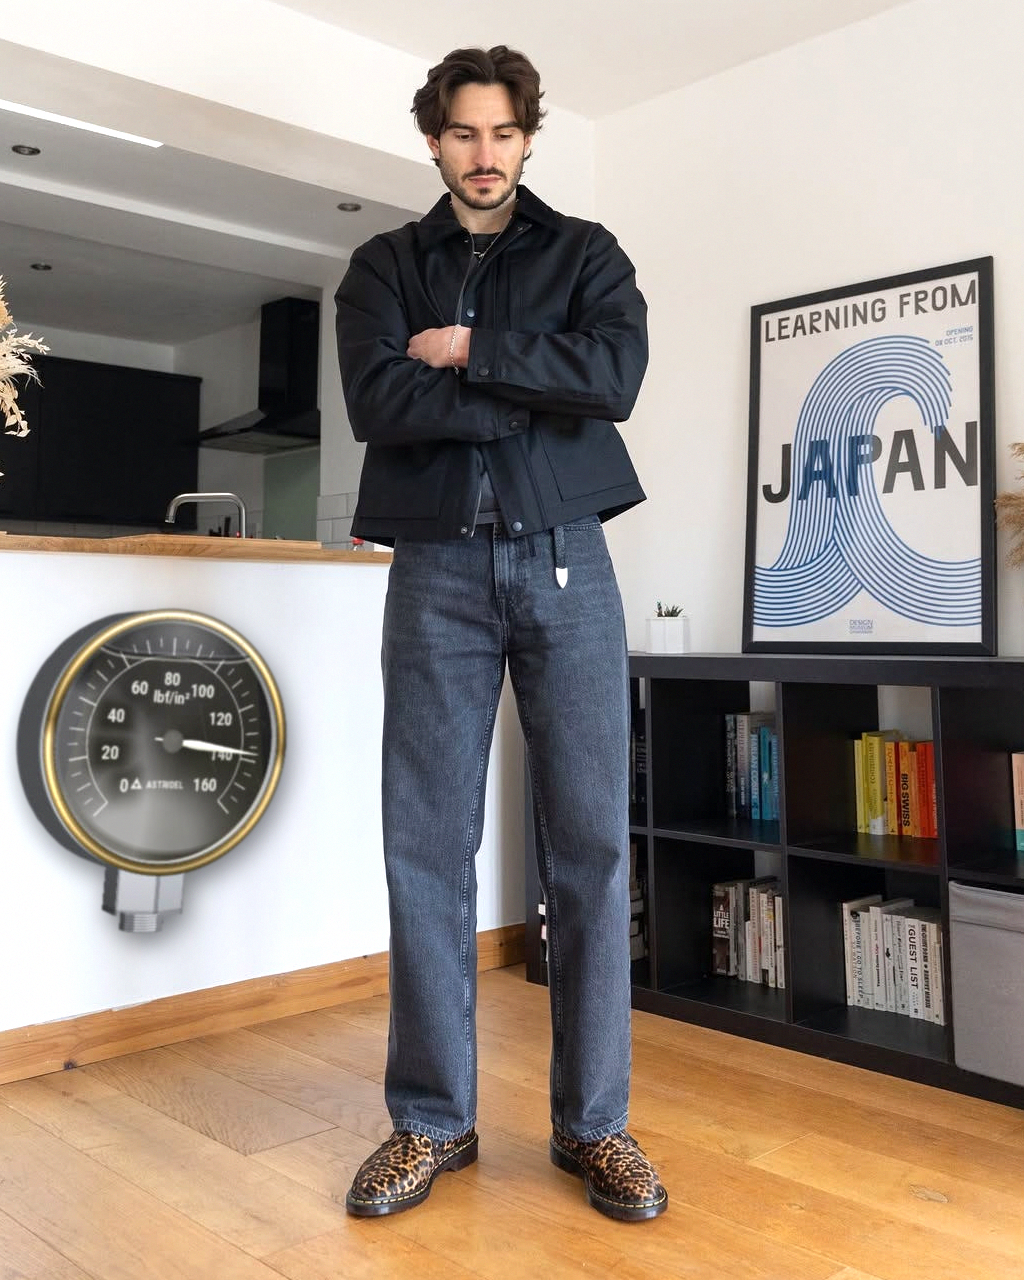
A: 137.5 psi
